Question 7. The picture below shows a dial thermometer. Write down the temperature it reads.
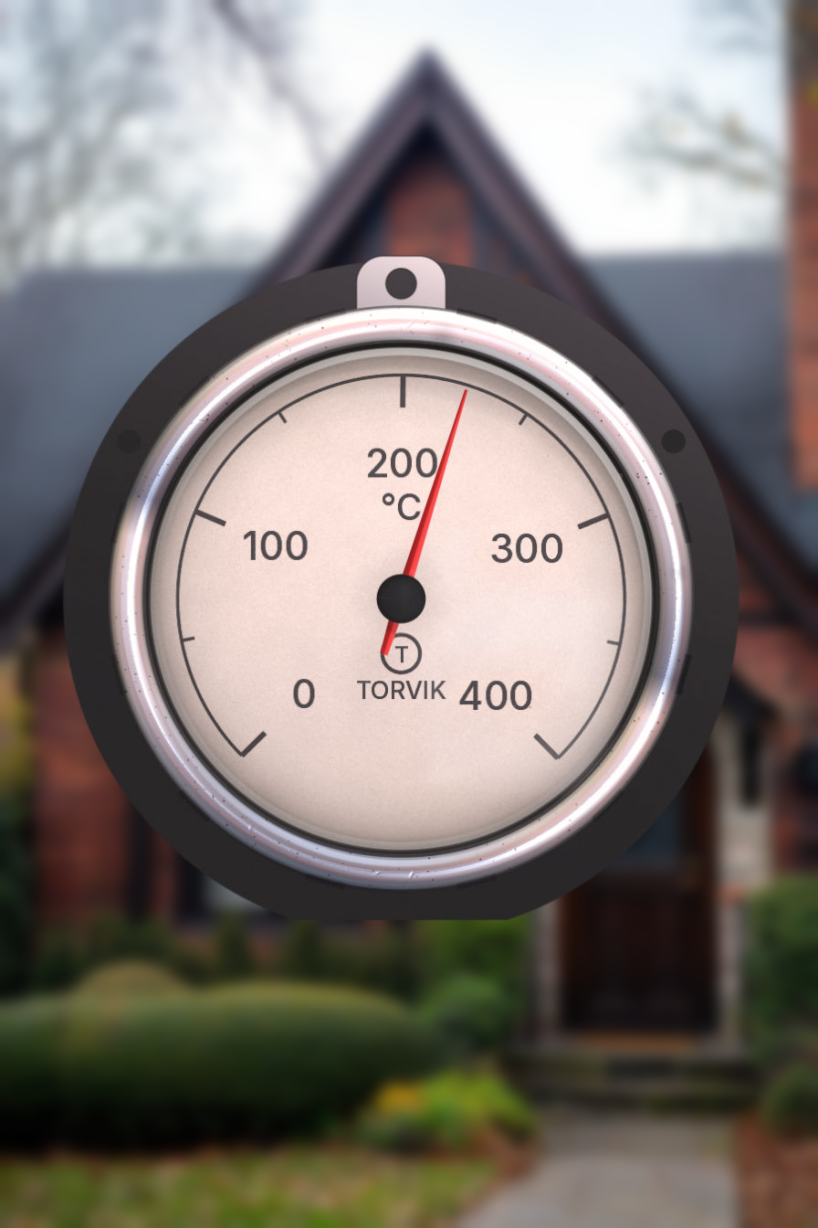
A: 225 °C
